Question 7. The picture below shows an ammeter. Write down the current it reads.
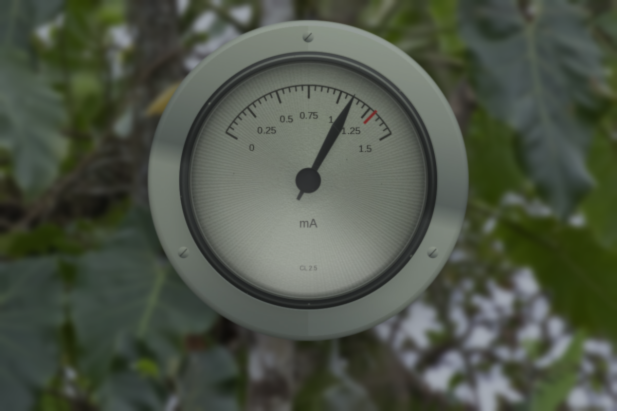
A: 1.1 mA
